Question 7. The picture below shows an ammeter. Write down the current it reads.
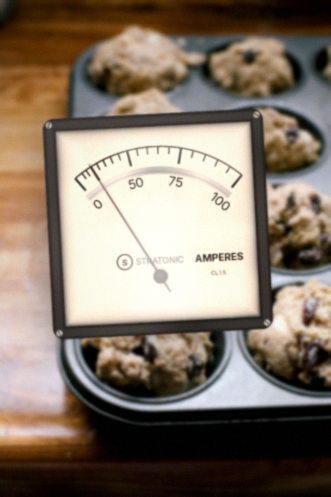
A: 25 A
